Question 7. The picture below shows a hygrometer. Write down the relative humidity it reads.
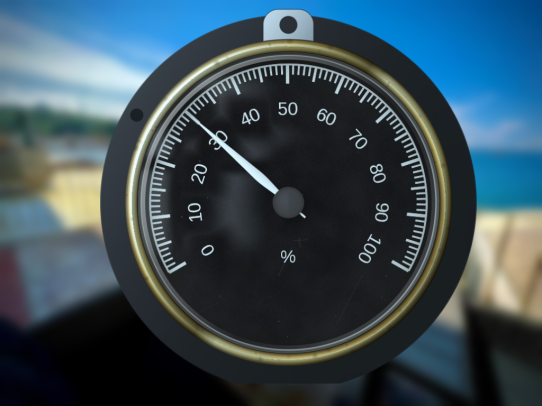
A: 30 %
